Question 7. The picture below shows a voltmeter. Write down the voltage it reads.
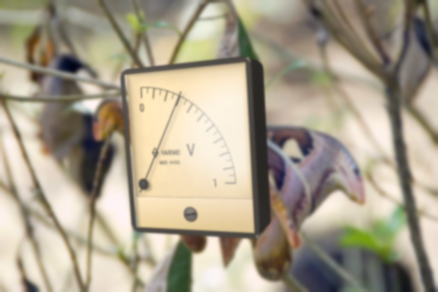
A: 0.3 V
